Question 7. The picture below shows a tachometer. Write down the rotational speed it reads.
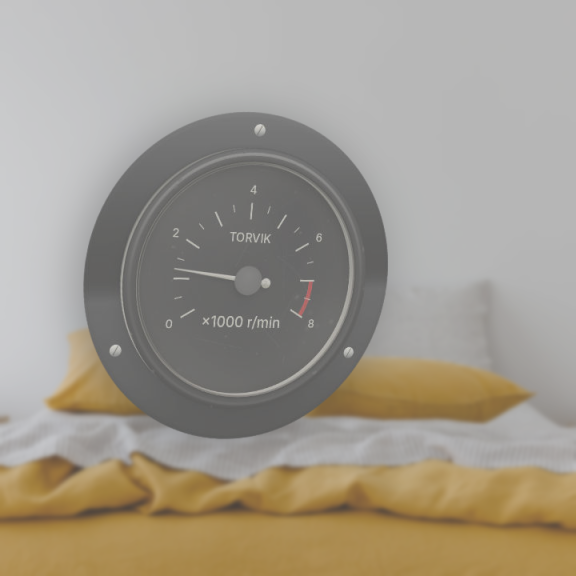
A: 1250 rpm
